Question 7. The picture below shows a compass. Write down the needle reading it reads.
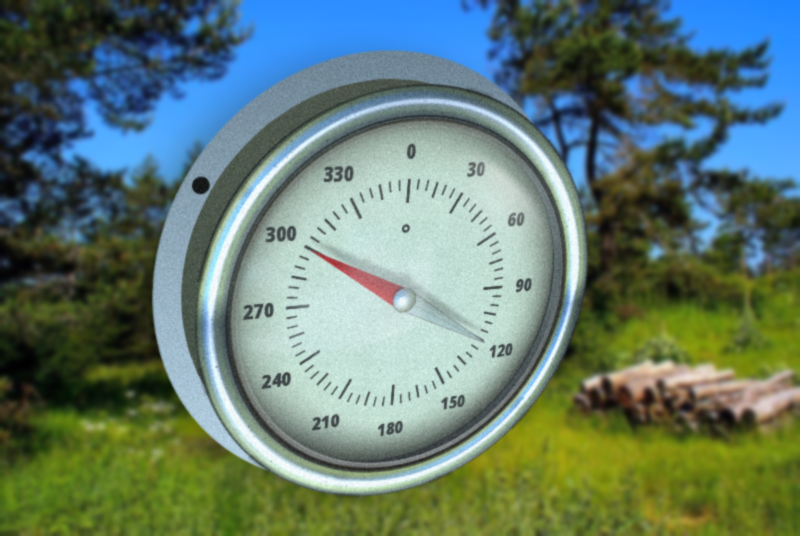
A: 300 °
